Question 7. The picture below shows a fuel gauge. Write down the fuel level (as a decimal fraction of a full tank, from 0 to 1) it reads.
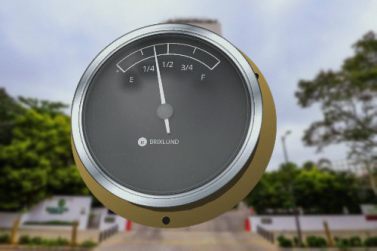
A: 0.375
